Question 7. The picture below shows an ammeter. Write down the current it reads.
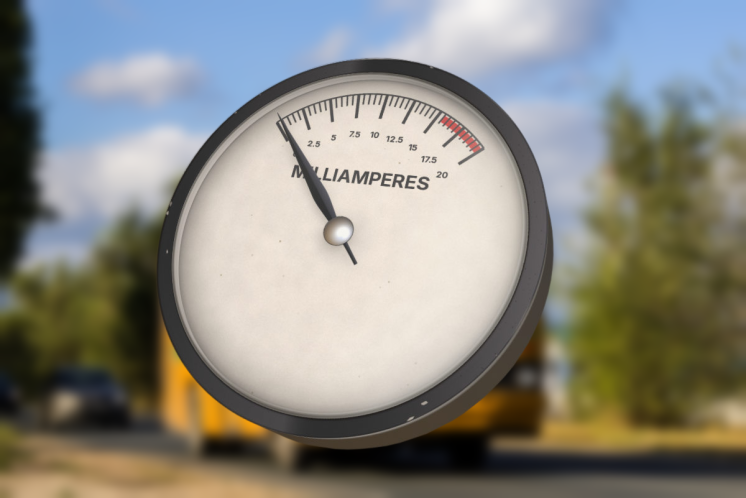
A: 0.5 mA
